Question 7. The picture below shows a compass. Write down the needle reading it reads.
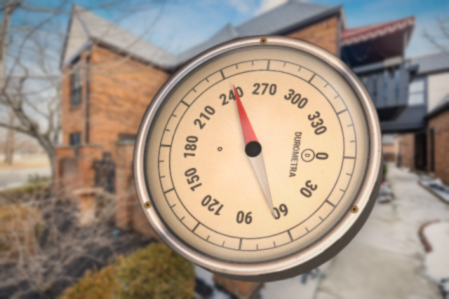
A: 245 °
